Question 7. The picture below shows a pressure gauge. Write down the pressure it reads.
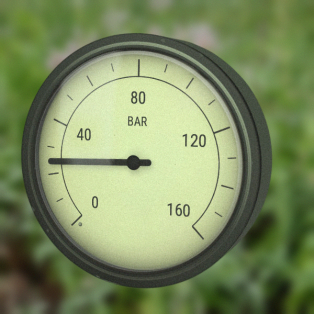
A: 25 bar
